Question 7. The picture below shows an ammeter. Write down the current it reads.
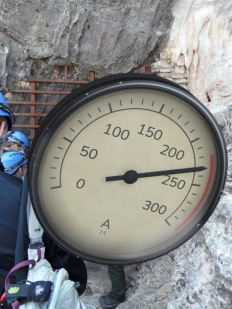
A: 230 A
